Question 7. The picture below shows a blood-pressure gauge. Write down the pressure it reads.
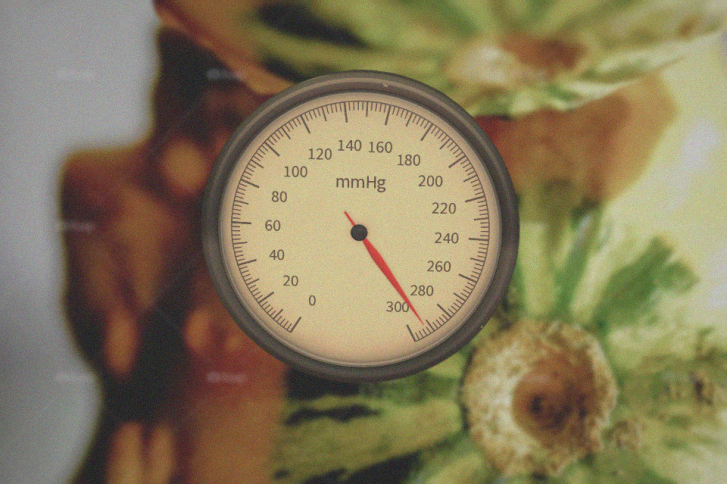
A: 292 mmHg
